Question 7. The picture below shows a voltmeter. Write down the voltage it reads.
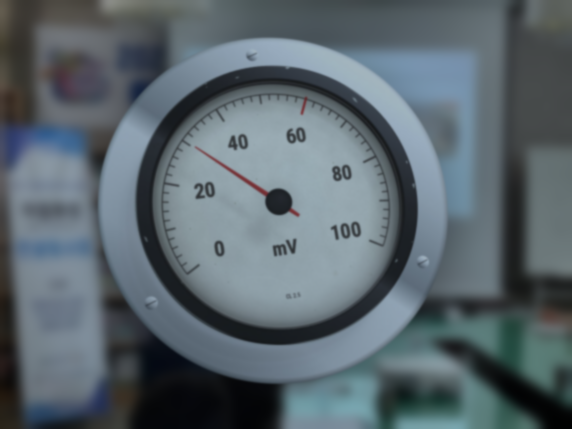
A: 30 mV
